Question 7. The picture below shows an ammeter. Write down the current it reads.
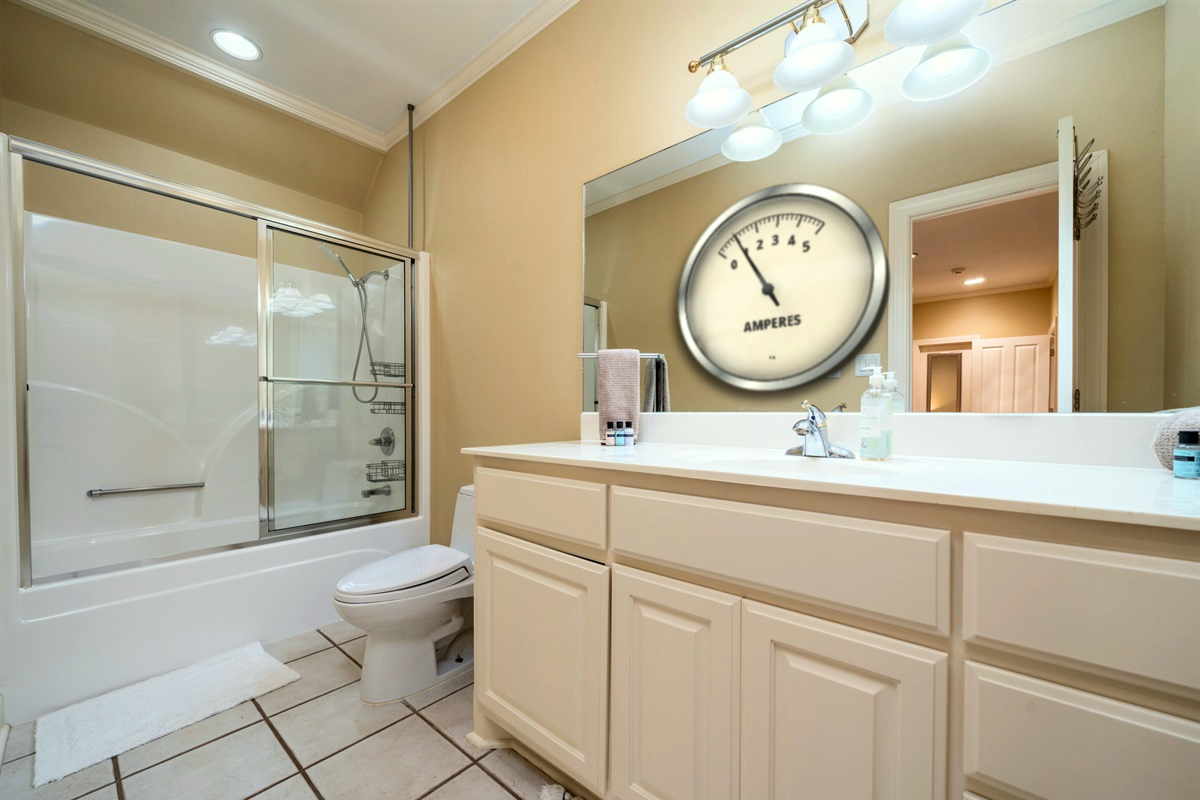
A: 1 A
